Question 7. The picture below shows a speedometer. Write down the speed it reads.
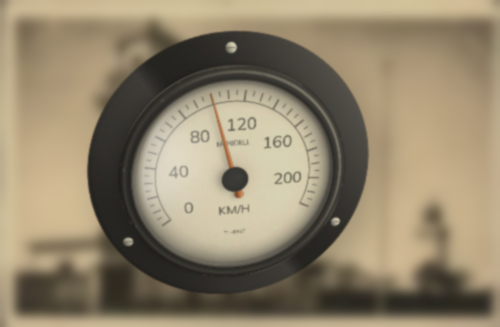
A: 100 km/h
